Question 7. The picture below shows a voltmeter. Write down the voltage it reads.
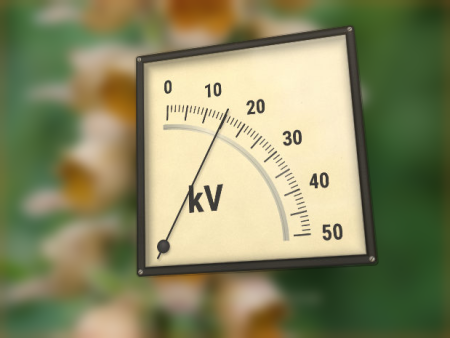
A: 15 kV
